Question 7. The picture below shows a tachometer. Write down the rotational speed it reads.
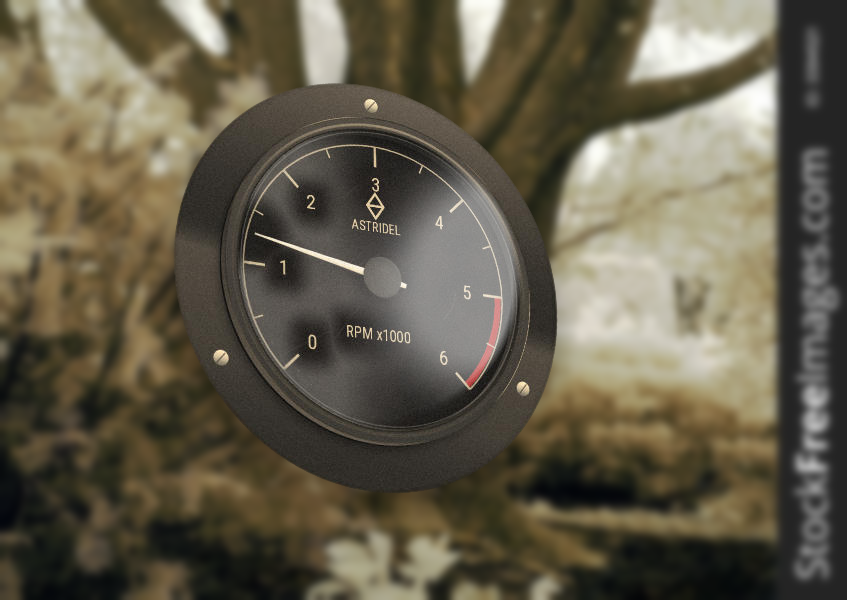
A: 1250 rpm
